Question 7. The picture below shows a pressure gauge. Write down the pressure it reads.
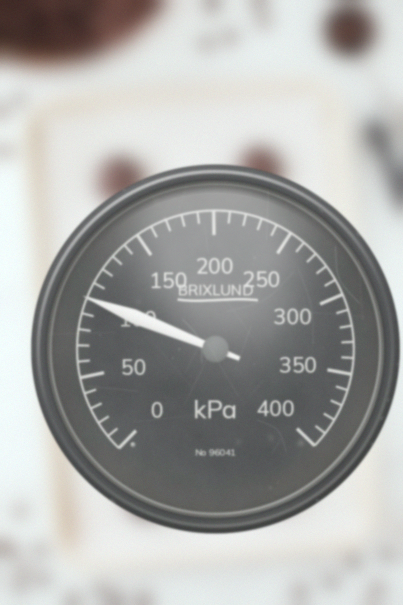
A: 100 kPa
